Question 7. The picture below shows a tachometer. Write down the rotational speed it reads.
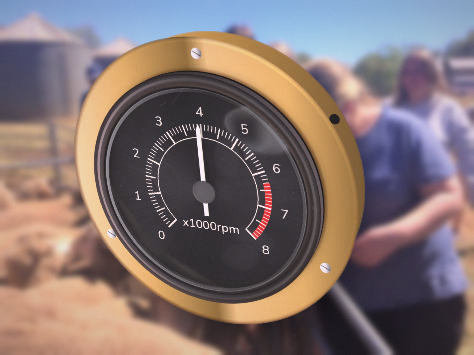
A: 4000 rpm
